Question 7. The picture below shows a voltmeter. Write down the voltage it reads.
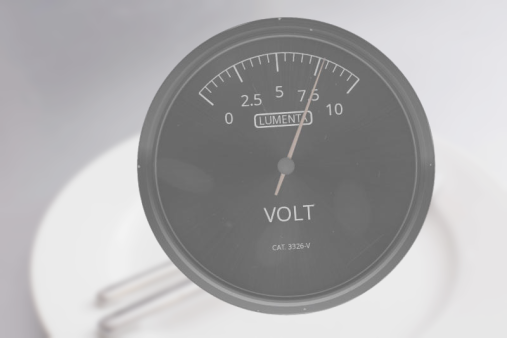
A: 7.75 V
